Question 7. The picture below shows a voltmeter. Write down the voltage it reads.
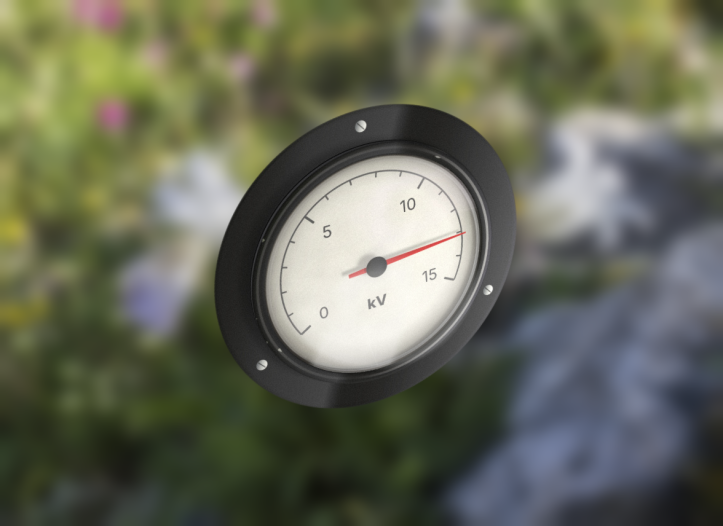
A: 13 kV
